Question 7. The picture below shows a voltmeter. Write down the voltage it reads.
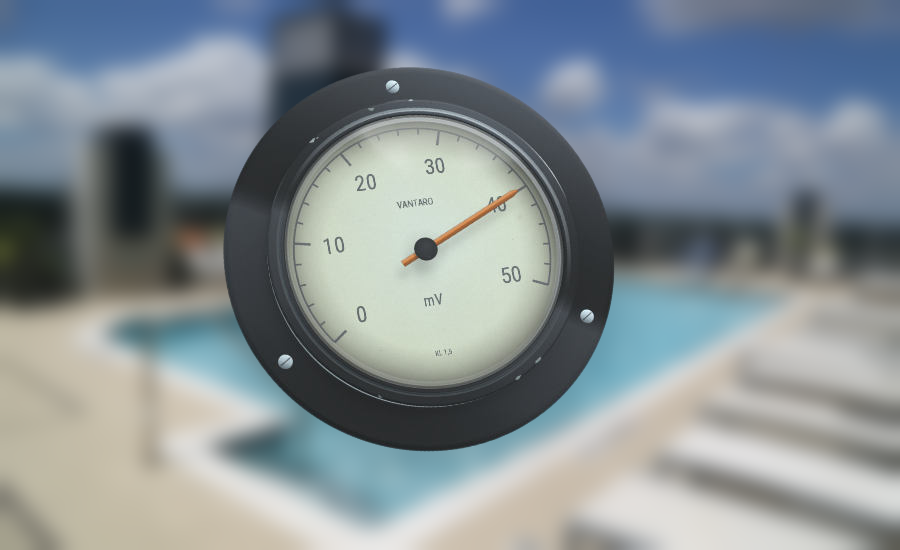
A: 40 mV
